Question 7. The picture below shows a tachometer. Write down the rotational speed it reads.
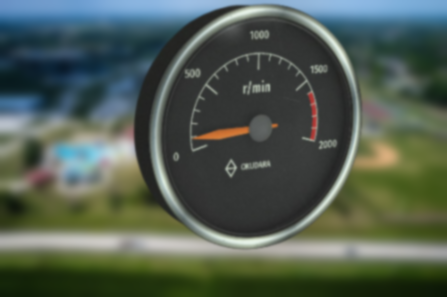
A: 100 rpm
